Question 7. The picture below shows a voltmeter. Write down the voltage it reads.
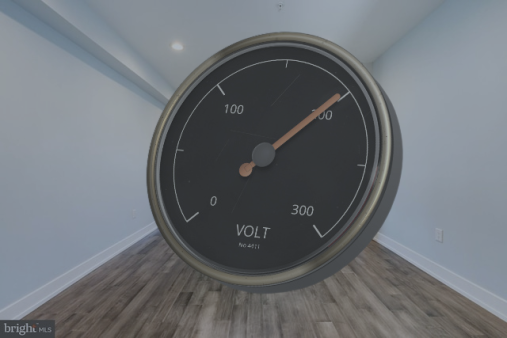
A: 200 V
